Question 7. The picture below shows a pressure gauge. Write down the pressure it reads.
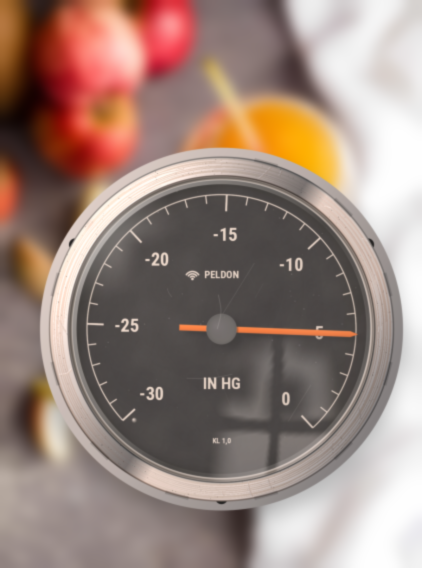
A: -5 inHg
